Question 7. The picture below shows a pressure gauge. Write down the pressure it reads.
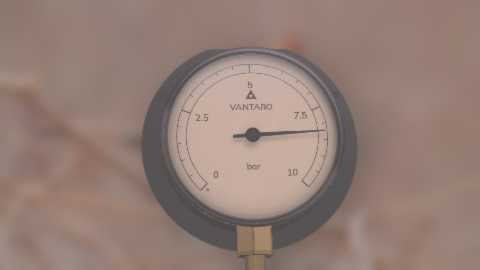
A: 8.25 bar
